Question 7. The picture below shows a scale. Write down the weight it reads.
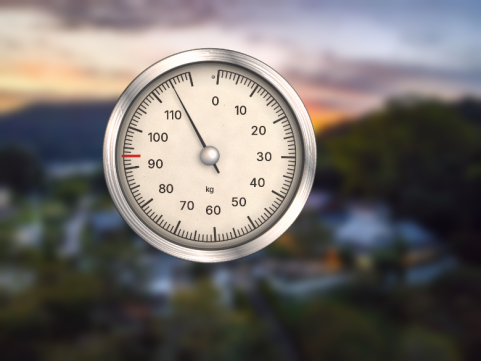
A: 115 kg
